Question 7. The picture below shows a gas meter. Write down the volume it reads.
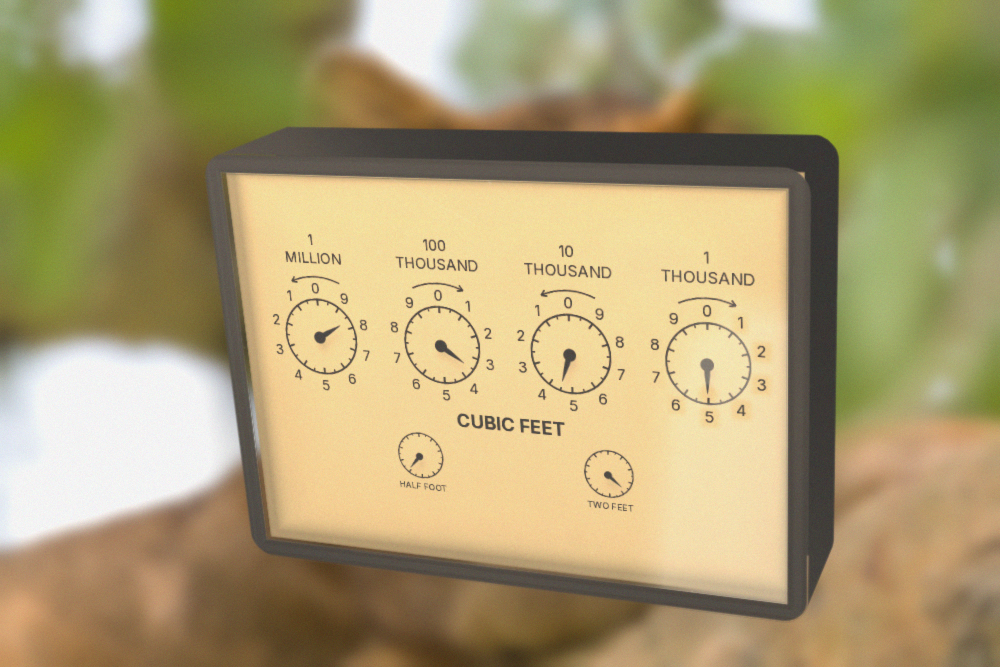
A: 834500 ft³
